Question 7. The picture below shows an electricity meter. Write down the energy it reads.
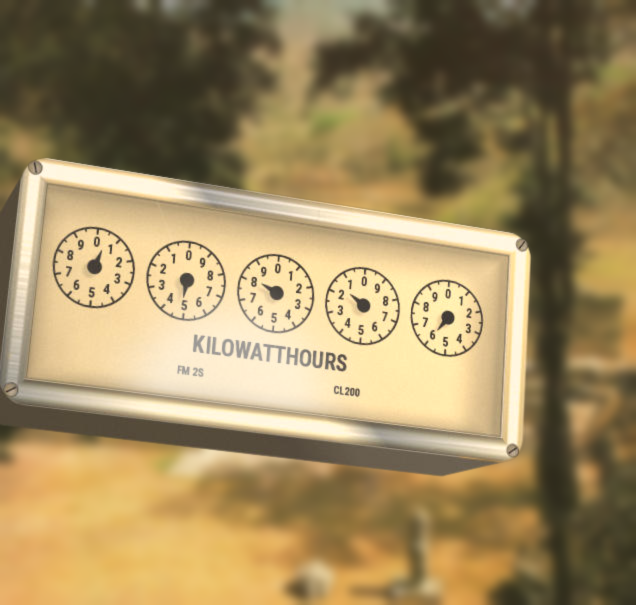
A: 4816 kWh
